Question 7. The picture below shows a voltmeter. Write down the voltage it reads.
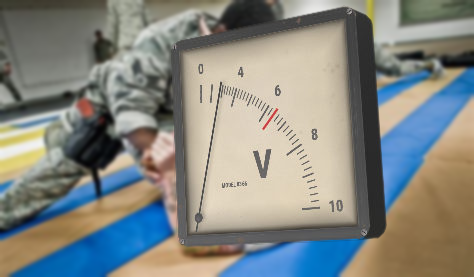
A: 3 V
